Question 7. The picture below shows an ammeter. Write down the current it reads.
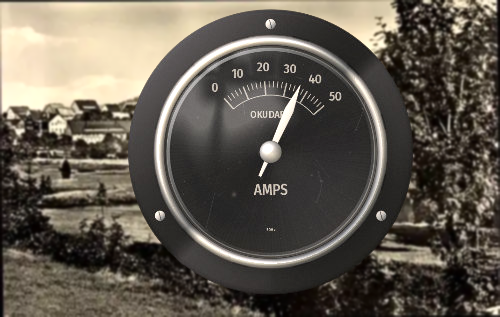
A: 36 A
